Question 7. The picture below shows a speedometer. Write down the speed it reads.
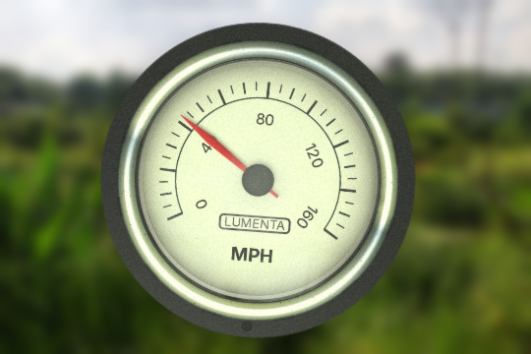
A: 42.5 mph
